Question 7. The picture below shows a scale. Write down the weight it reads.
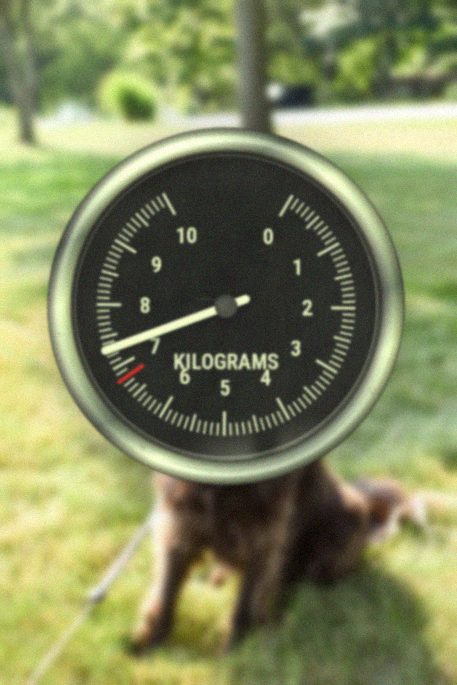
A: 7.3 kg
